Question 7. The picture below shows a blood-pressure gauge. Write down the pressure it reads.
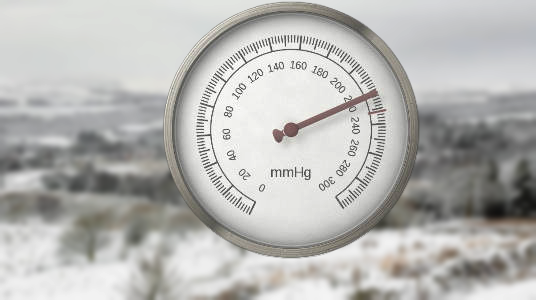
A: 220 mmHg
